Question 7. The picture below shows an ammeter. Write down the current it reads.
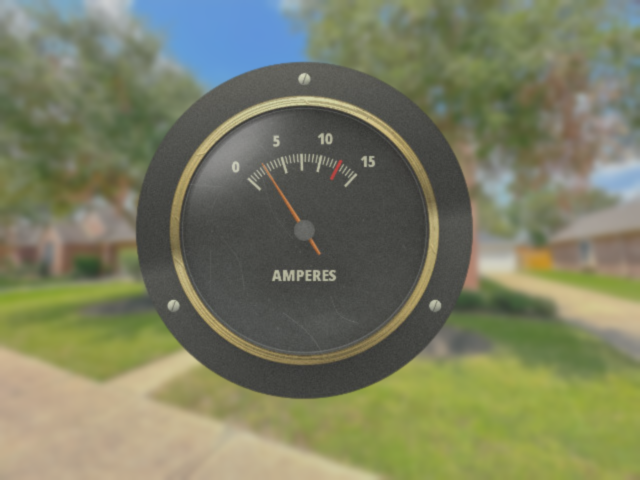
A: 2.5 A
